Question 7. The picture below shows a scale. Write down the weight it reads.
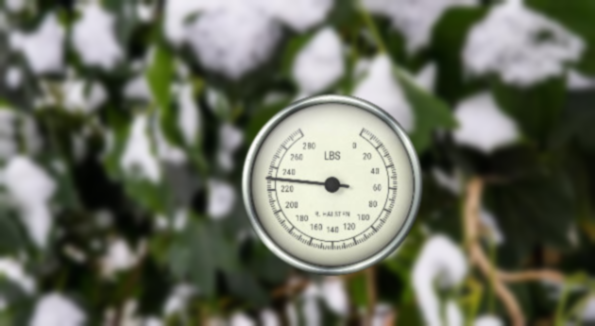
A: 230 lb
